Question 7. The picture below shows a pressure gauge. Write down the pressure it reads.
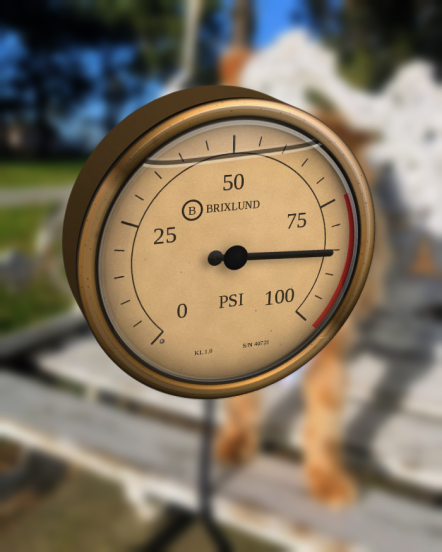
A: 85 psi
